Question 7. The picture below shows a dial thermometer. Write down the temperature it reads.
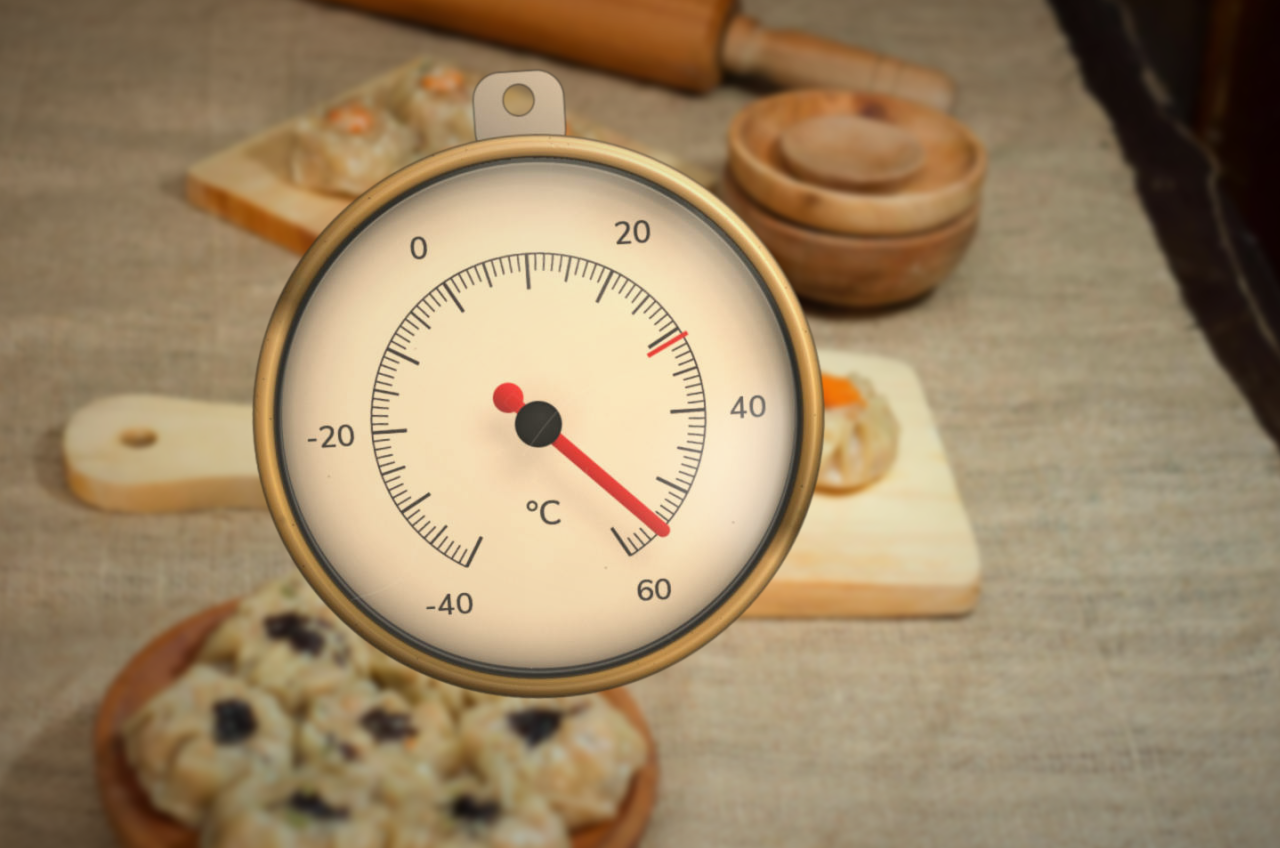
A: 55 °C
